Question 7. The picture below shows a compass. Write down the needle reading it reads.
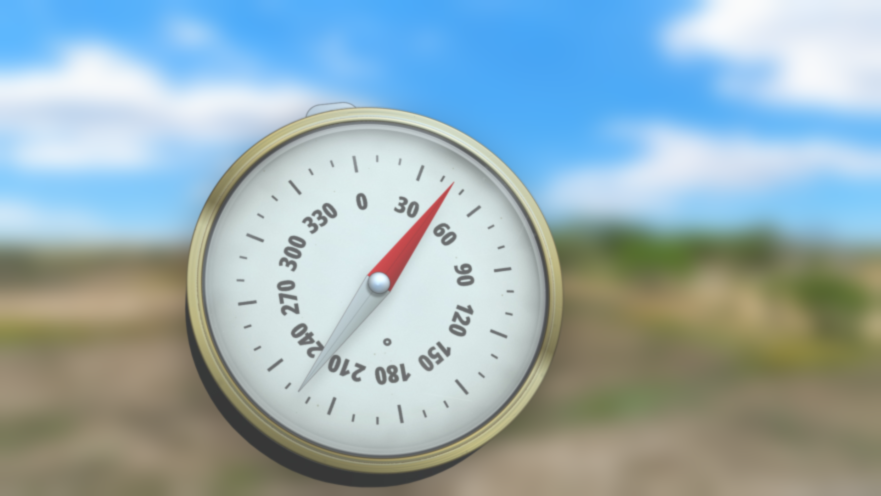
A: 45 °
